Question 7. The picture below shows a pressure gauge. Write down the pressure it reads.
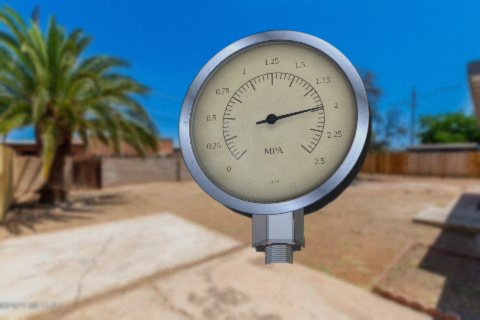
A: 2 MPa
